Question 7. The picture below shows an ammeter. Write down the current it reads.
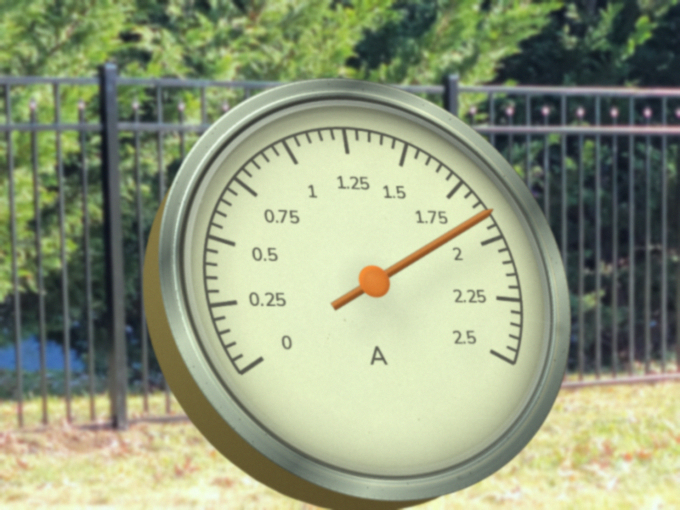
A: 1.9 A
